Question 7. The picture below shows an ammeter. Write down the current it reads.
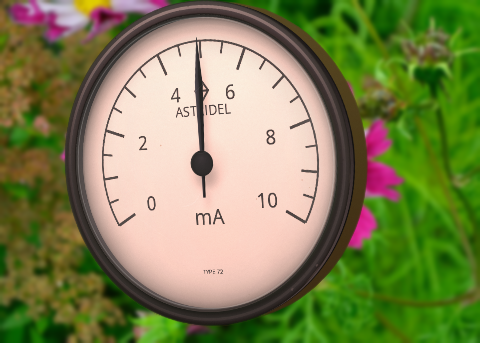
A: 5 mA
